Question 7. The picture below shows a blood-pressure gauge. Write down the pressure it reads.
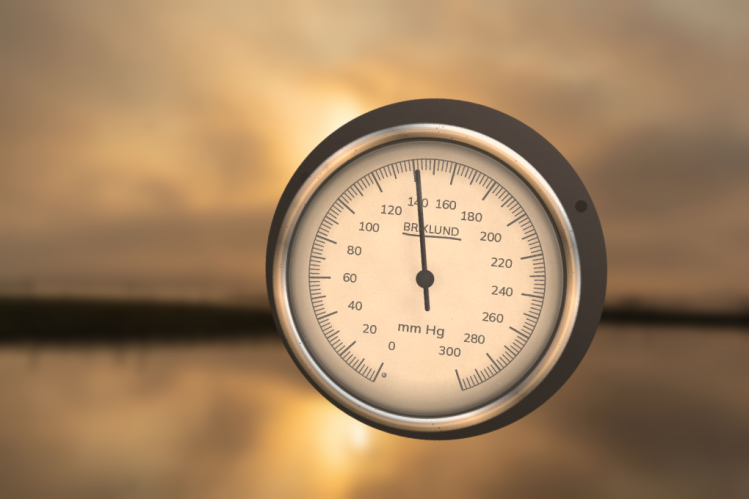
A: 142 mmHg
